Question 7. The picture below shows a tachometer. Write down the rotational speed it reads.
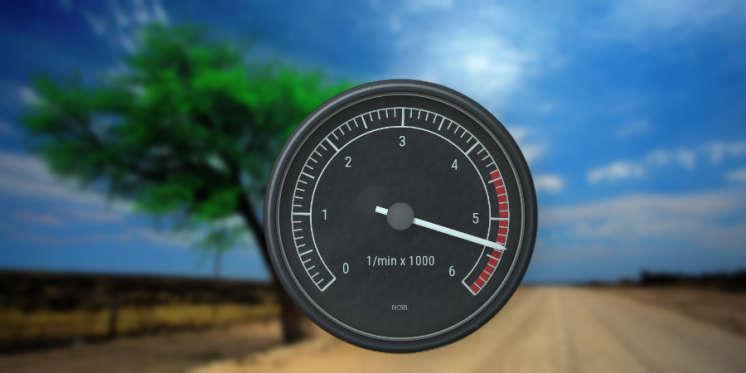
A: 5350 rpm
